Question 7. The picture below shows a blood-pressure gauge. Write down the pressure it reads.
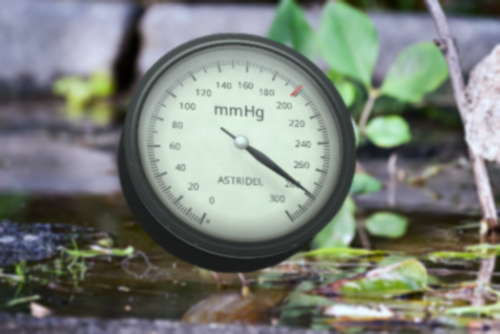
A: 280 mmHg
